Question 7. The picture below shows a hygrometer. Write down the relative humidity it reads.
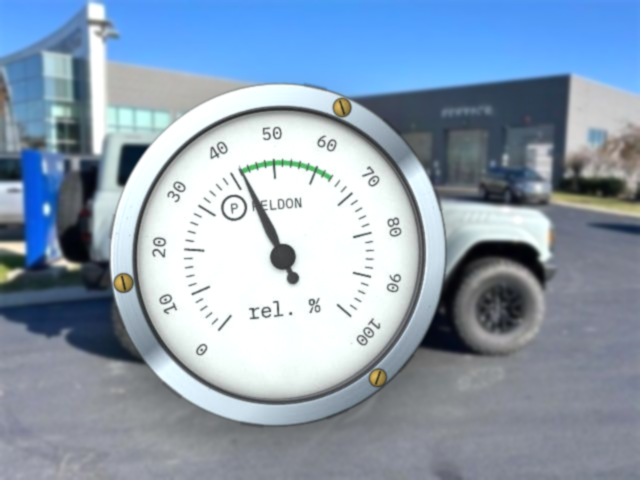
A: 42 %
